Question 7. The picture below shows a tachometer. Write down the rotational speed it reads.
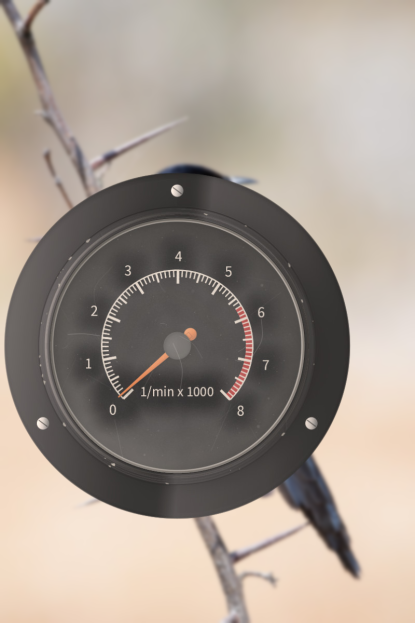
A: 100 rpm
